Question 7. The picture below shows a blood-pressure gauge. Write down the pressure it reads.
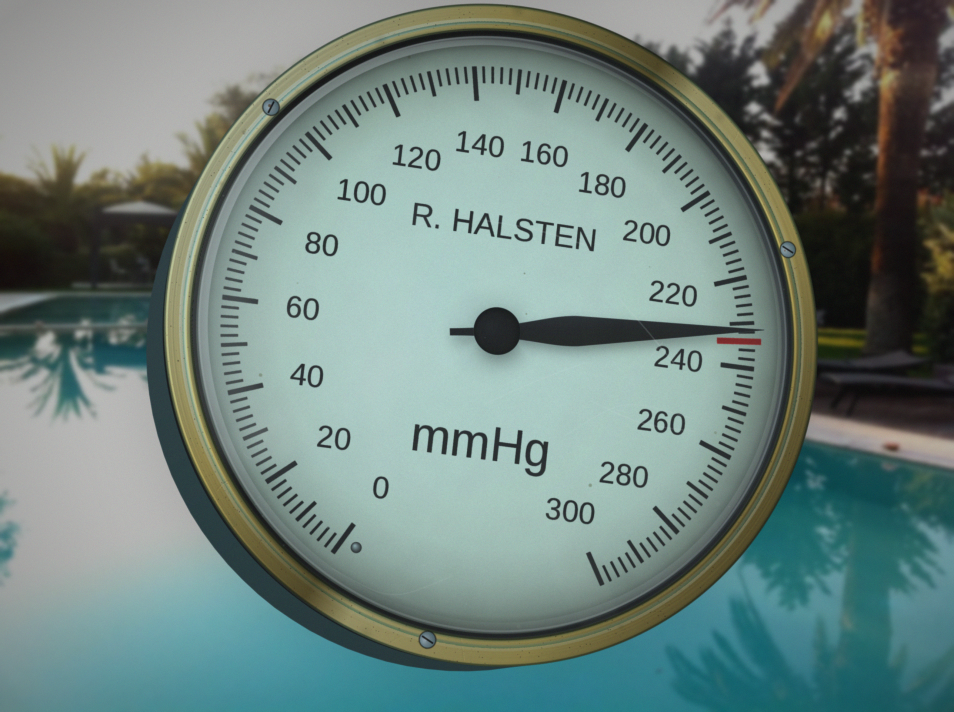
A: 232 mmHg
